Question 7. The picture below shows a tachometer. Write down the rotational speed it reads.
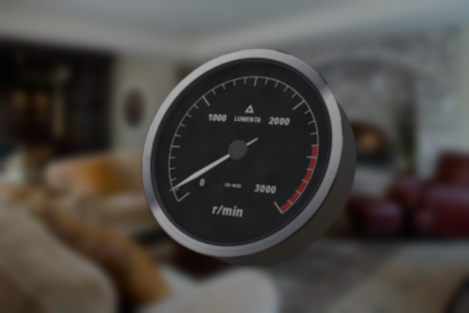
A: 100 rpm
